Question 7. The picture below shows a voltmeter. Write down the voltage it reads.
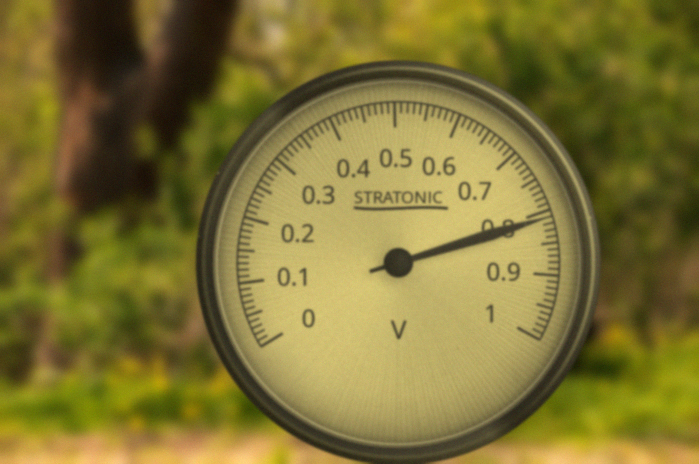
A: 0.81 V
